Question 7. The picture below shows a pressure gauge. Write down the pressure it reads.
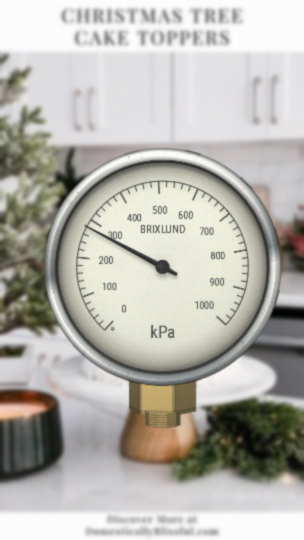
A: 280 kPa
